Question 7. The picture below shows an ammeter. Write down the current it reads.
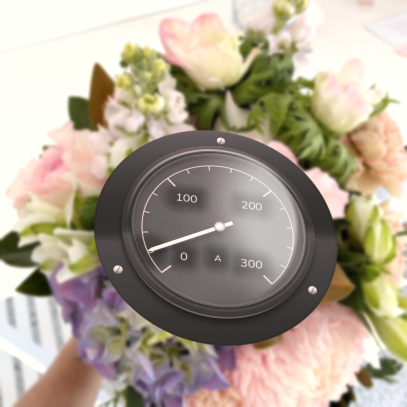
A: 20 A
